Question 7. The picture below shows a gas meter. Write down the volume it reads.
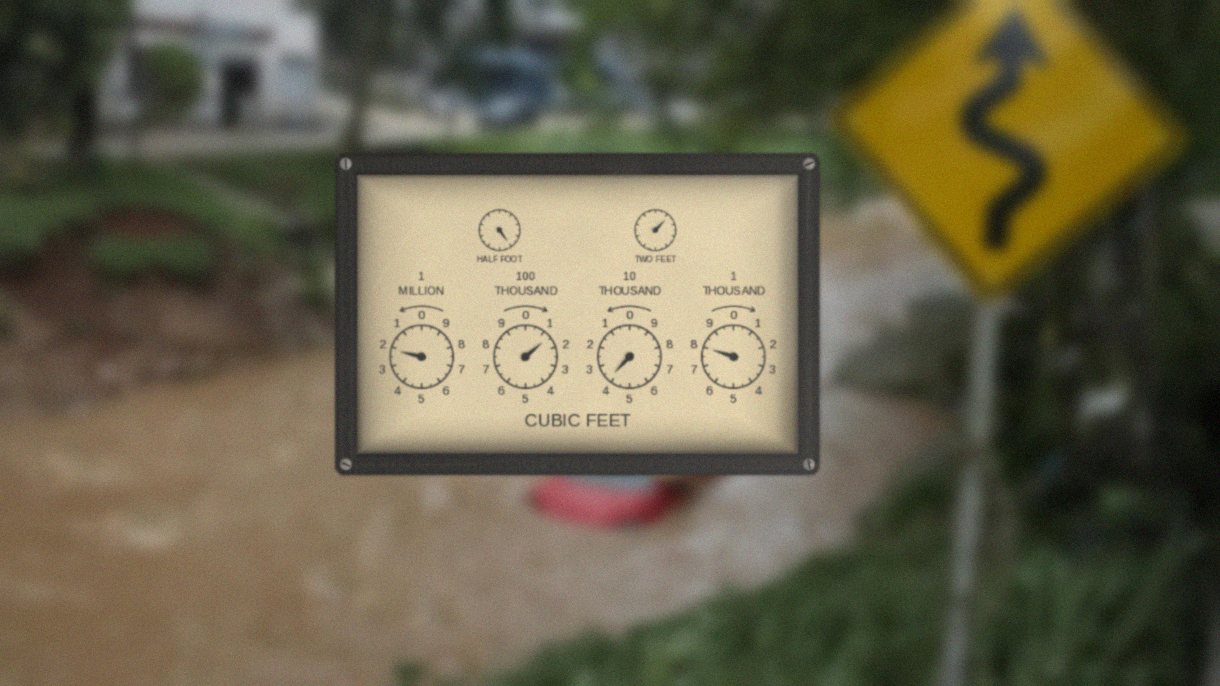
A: 213800 ft³
